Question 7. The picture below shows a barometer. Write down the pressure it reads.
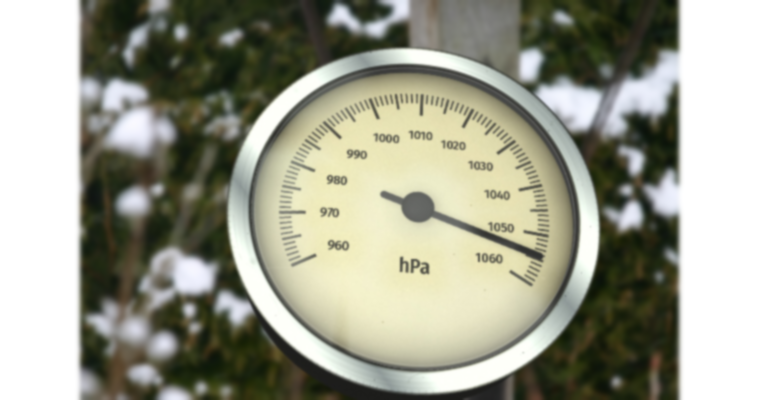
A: 1055 hPa
